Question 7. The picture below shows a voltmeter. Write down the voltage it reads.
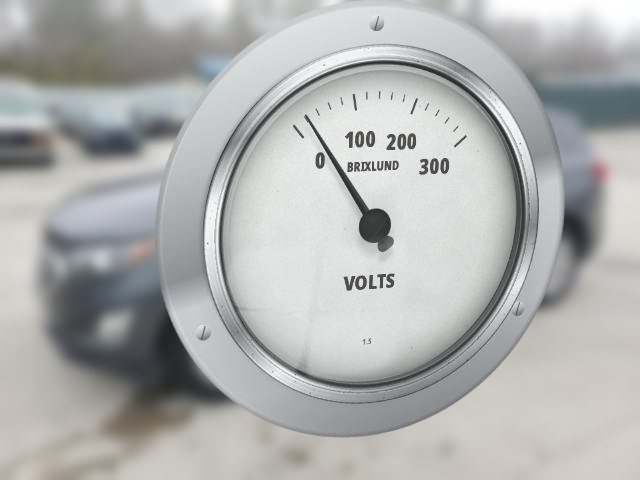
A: 20 V
